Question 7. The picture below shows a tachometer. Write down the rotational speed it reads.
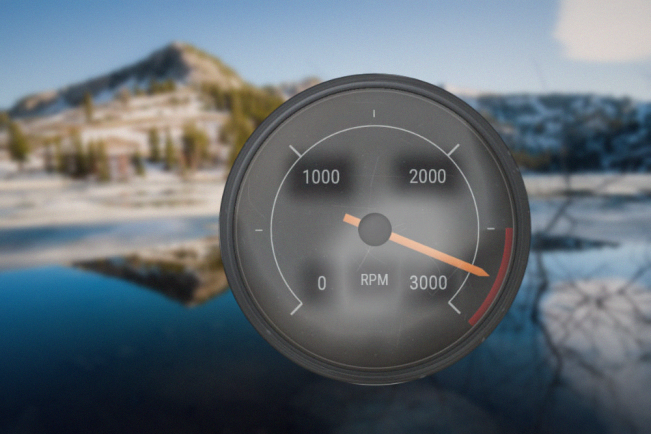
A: 2750 rpm
